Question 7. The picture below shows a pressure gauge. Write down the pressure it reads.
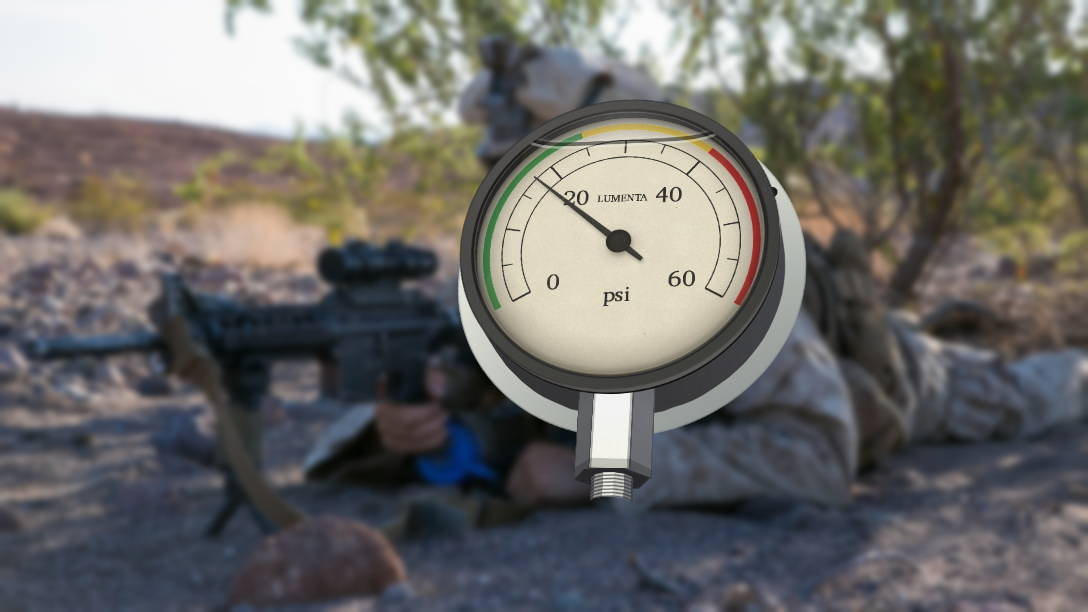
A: 17.5 psi
